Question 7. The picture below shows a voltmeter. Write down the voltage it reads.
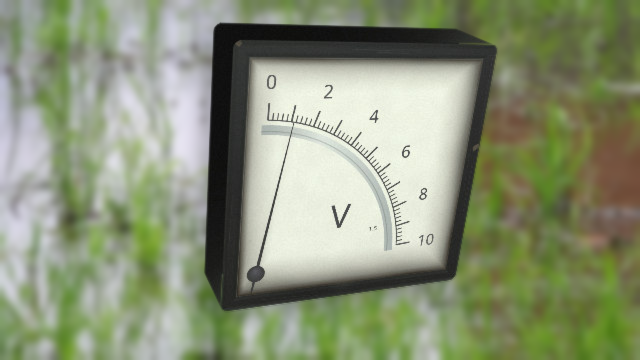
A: 1 V
